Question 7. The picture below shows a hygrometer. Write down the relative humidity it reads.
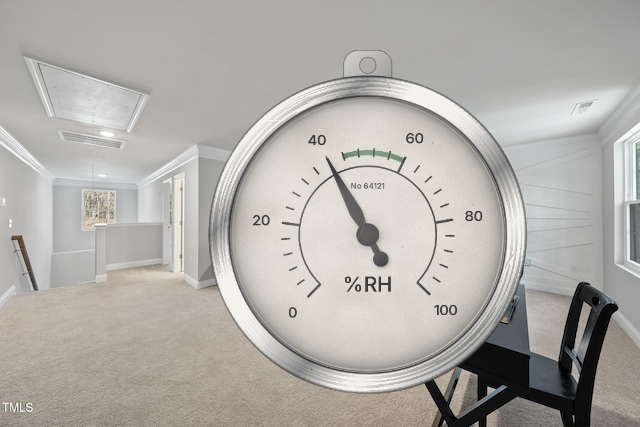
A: 40 %
